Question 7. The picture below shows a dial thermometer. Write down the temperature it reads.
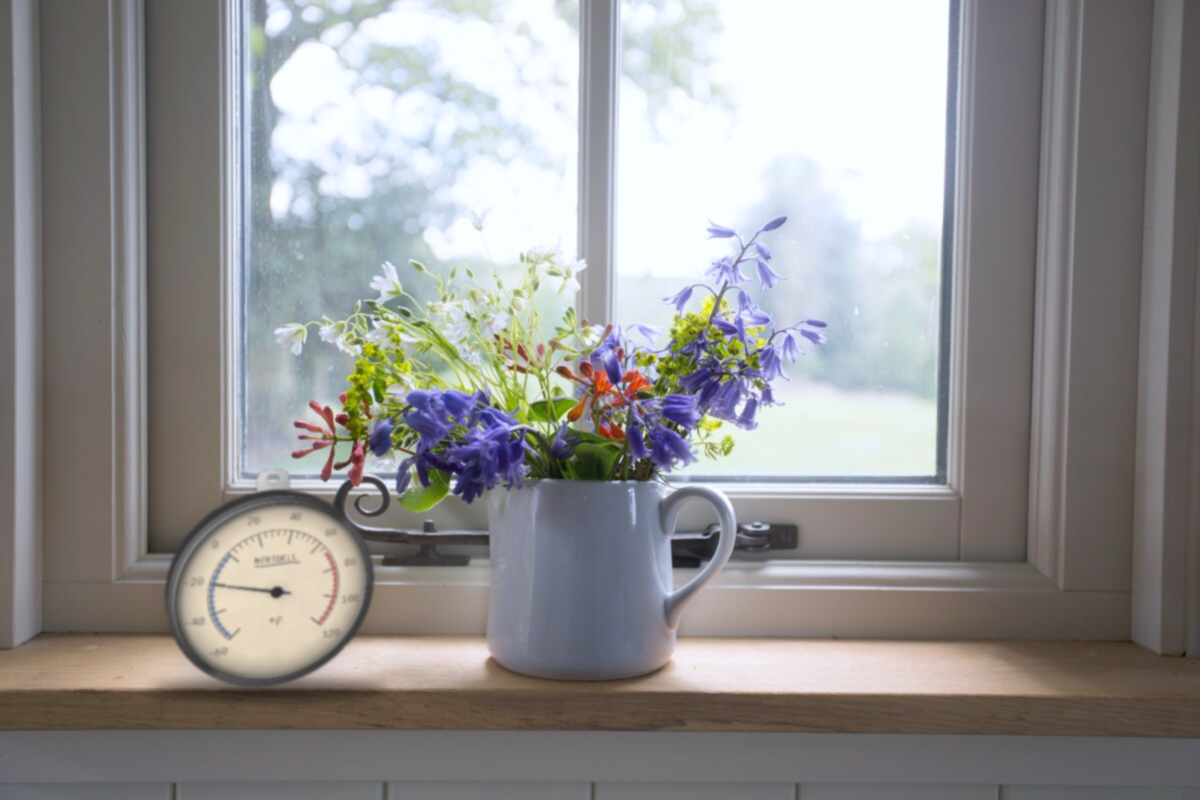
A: -20 °F
